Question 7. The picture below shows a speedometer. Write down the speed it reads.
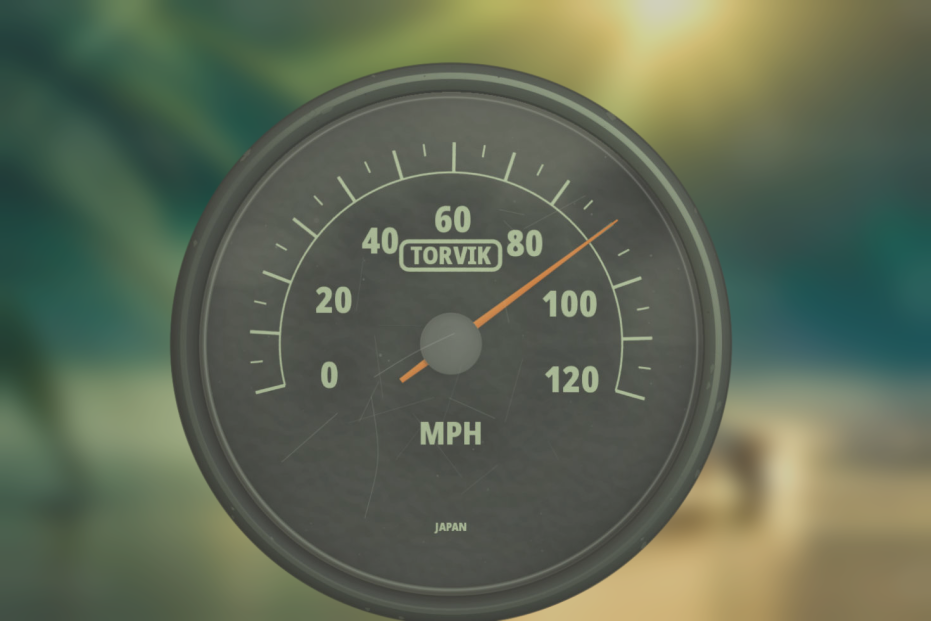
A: 90 mph
